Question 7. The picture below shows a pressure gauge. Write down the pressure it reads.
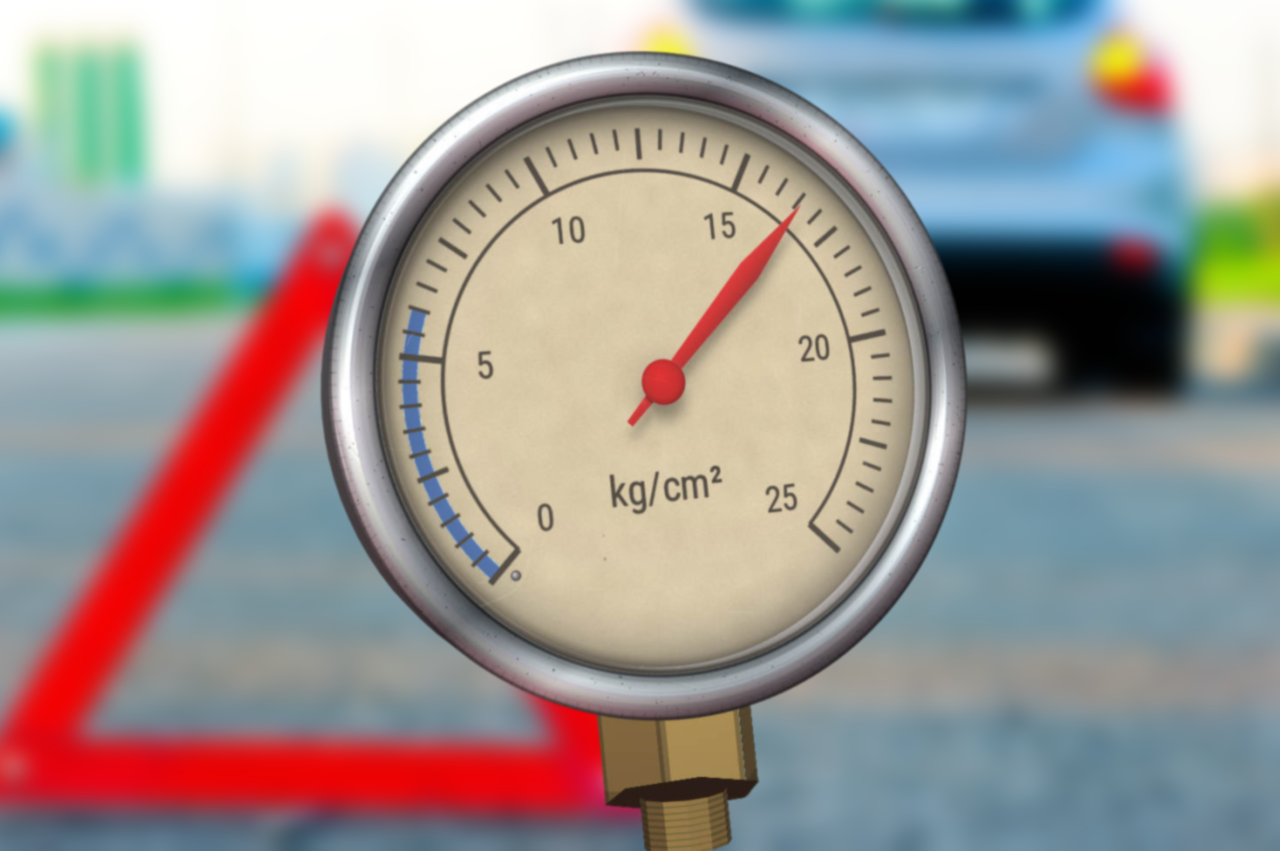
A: 16.5 kg/cm²
